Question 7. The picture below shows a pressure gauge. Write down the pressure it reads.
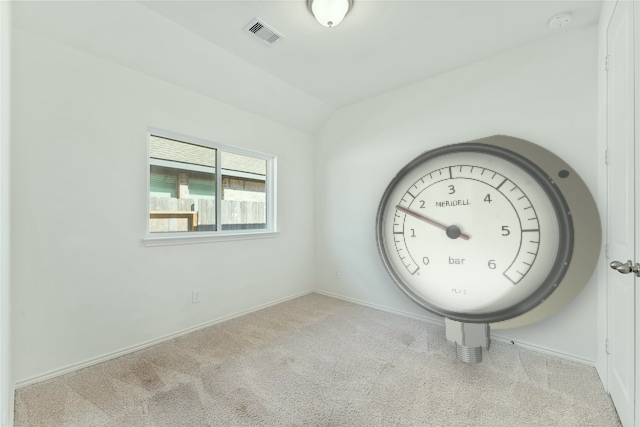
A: 1.6 bar
